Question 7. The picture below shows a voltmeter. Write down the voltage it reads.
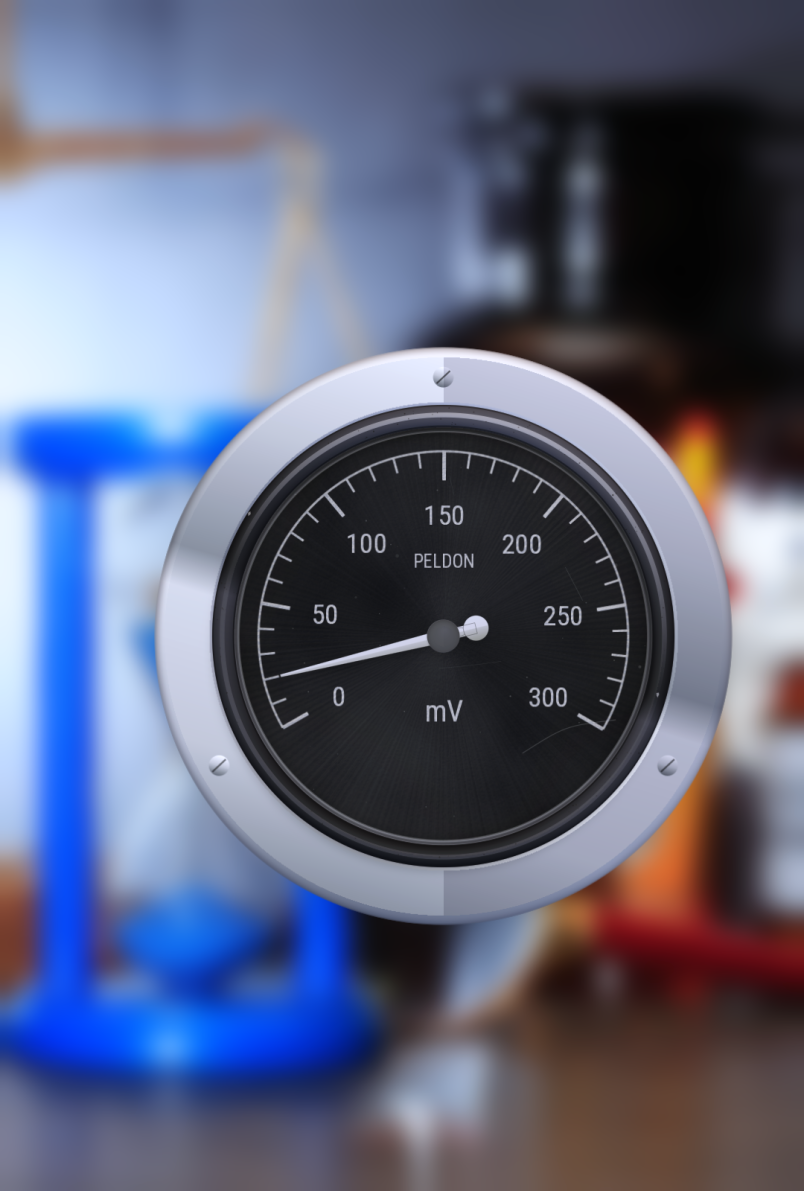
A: 20 mV
